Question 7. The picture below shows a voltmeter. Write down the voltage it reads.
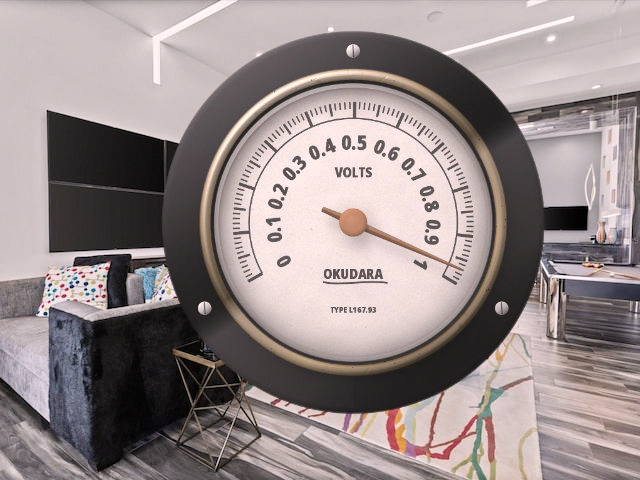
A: 0.97 V
